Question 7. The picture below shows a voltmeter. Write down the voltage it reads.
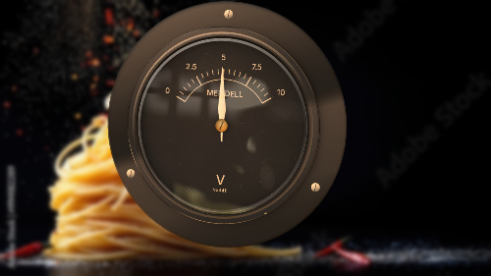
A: 5 V
